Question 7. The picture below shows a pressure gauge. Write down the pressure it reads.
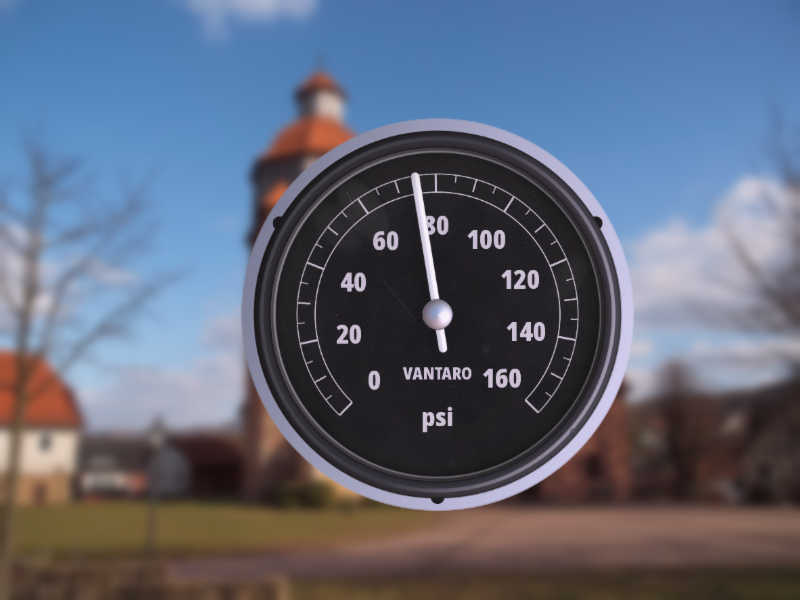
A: 75 psi
